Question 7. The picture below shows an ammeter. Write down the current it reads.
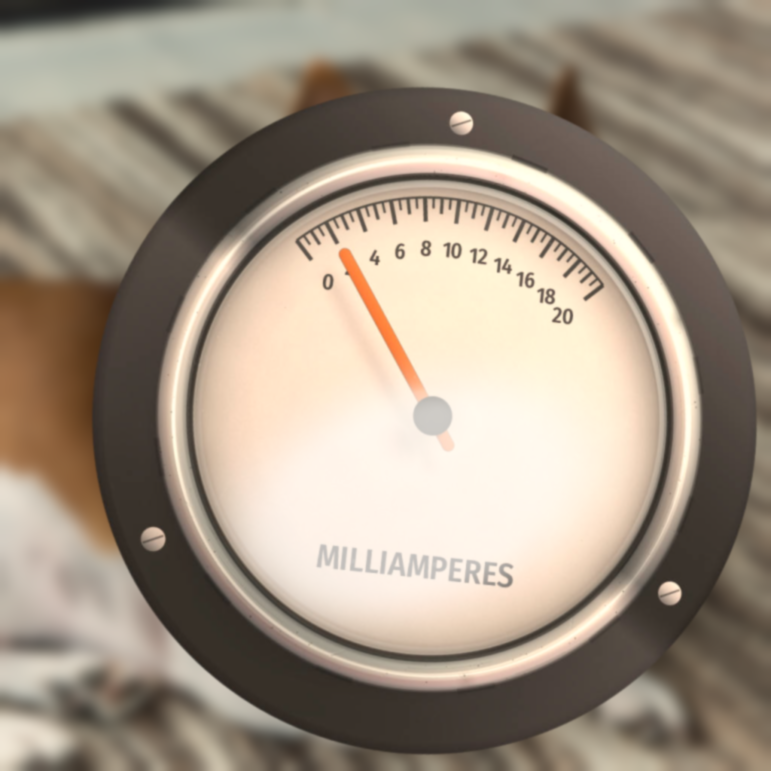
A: 2 mA
